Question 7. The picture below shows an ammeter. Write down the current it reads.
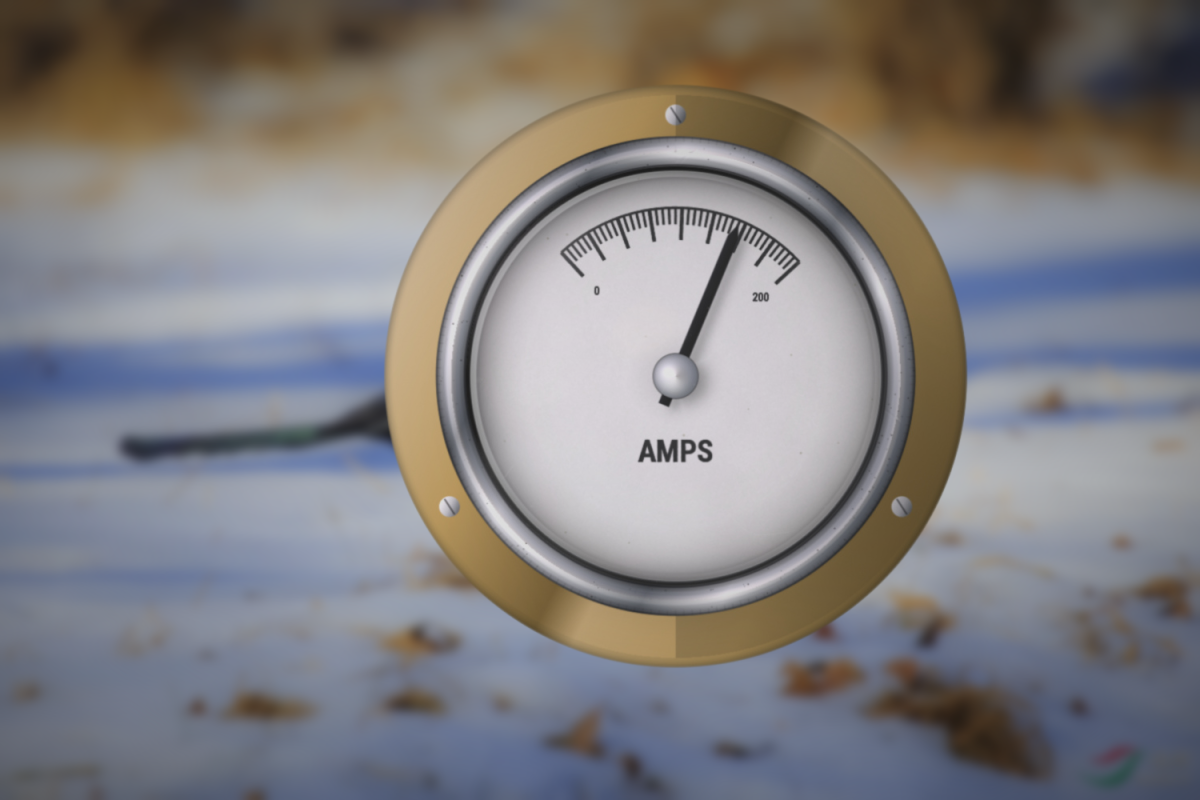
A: 145 A
